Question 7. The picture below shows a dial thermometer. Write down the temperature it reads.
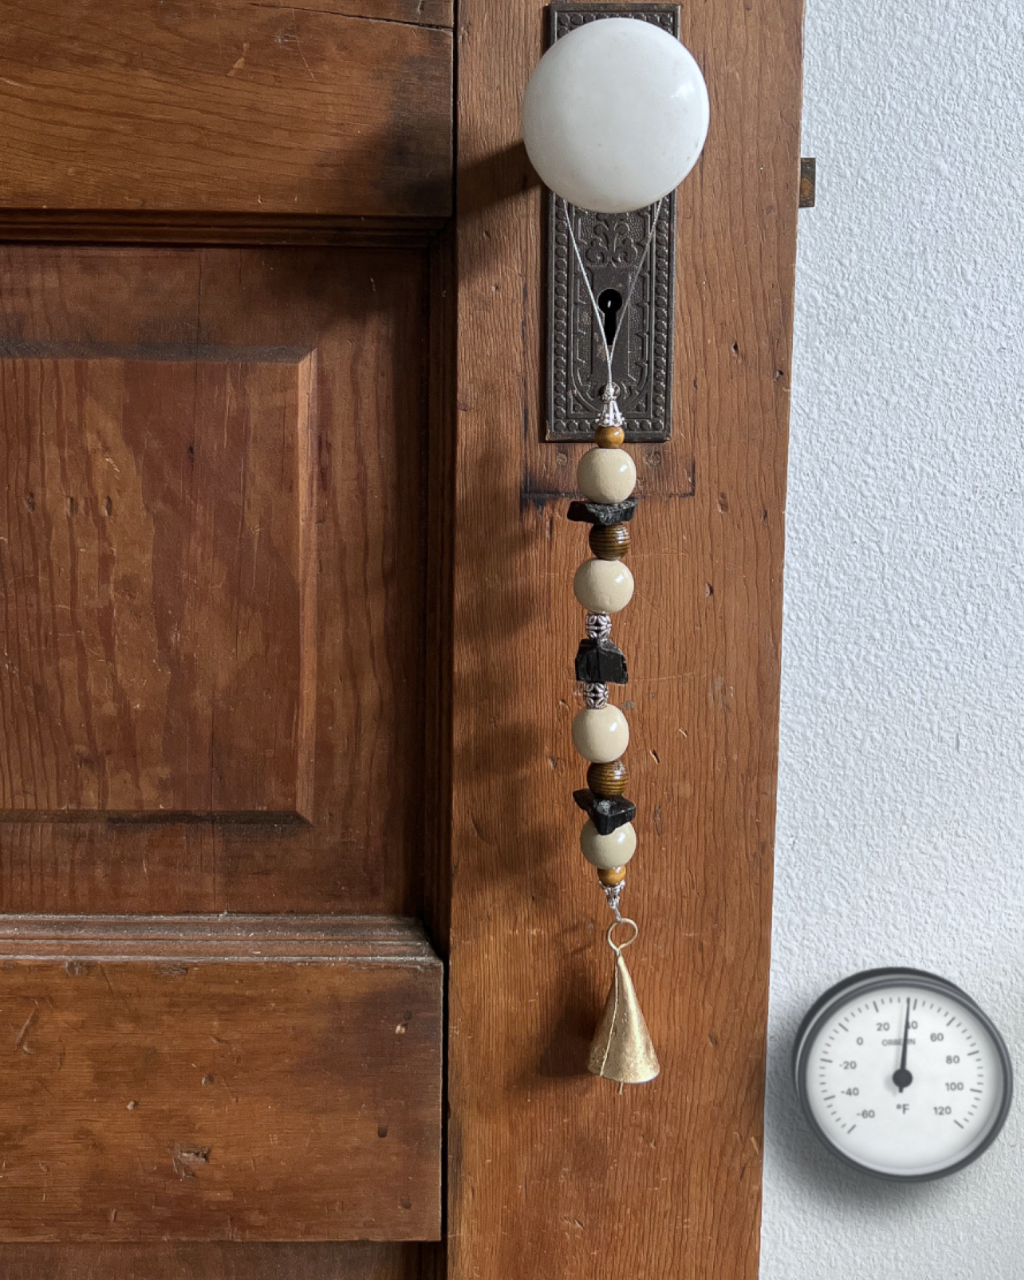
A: 36 °F
